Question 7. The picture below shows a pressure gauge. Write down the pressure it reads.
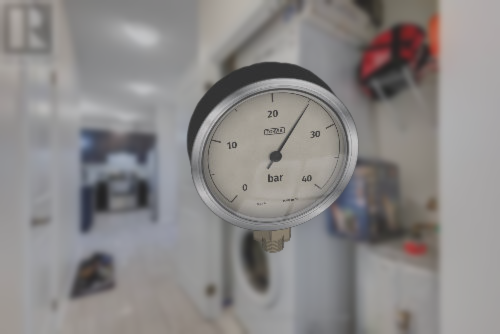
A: 25 bar
